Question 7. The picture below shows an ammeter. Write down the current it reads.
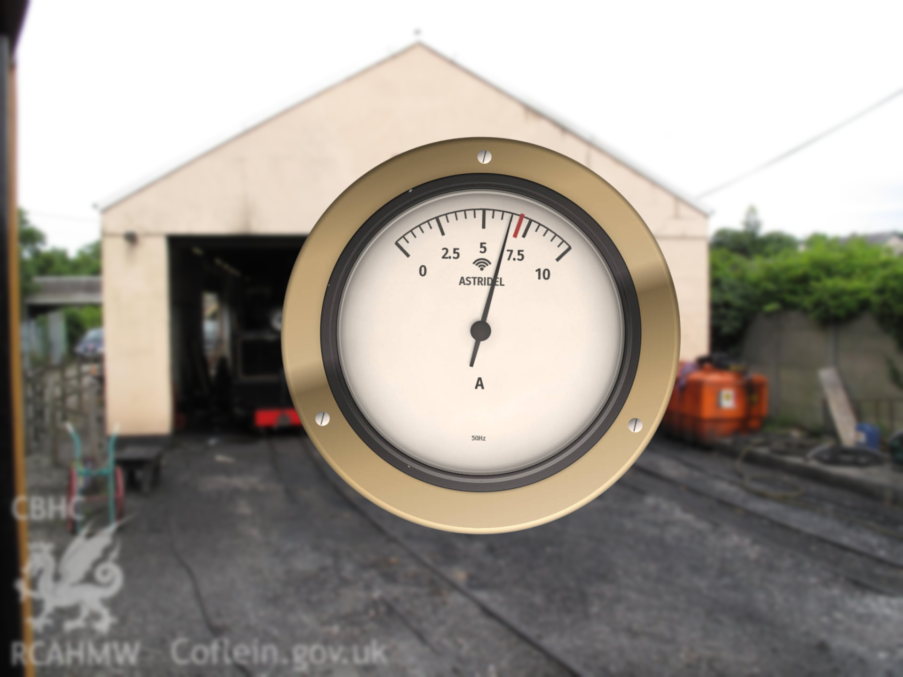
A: 6.5 A
